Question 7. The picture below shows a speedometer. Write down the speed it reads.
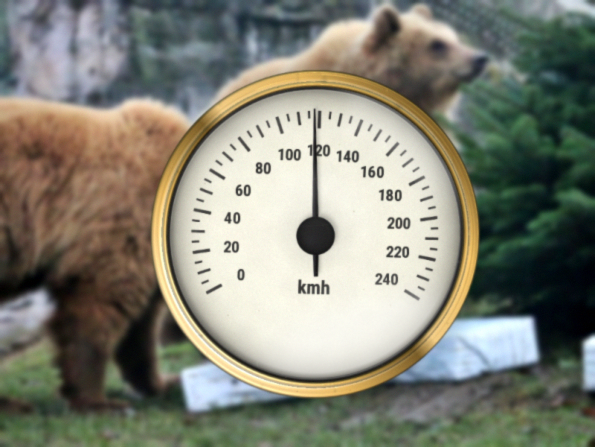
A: 117.5 km/h
